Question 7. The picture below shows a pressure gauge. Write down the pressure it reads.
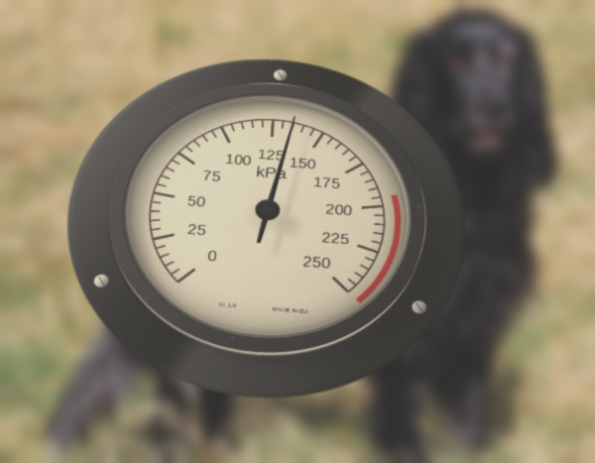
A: 135 kPa
